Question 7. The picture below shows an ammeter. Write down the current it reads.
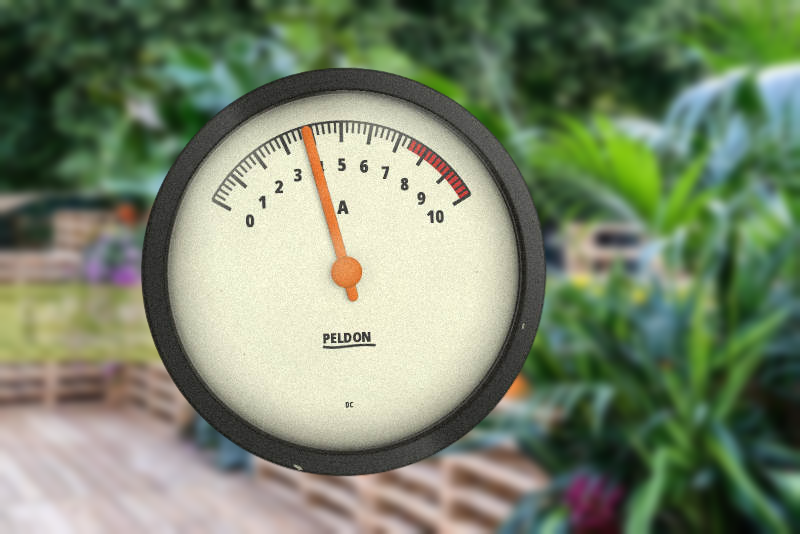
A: 3.8 A
